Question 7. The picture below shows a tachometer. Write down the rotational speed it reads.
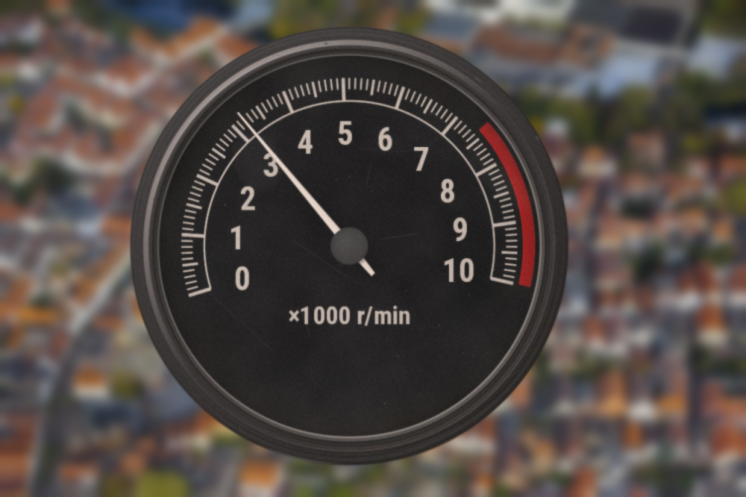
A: 3200 rpm
